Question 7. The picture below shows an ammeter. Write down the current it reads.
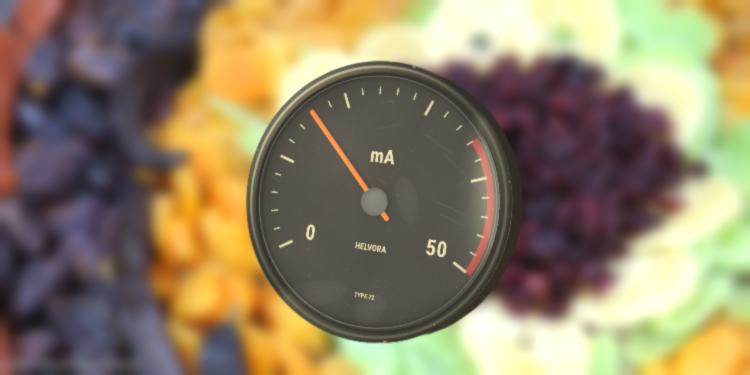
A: 16 mA
